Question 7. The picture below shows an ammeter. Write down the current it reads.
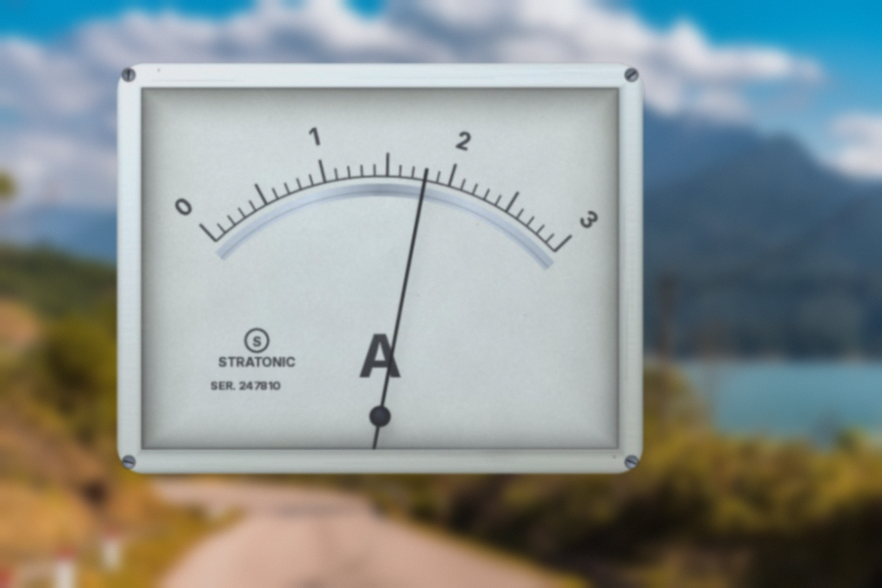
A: 1.8 A
